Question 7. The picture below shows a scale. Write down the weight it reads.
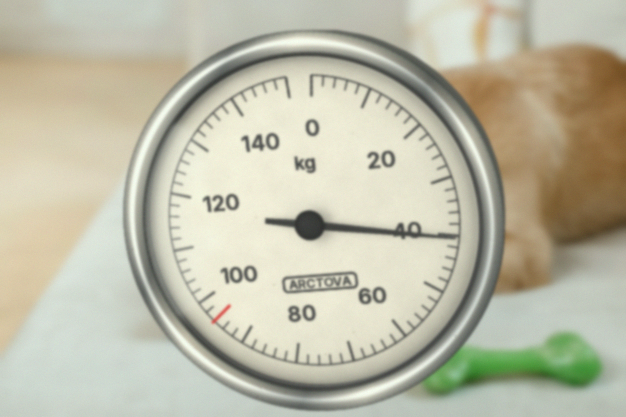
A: 40 kg
